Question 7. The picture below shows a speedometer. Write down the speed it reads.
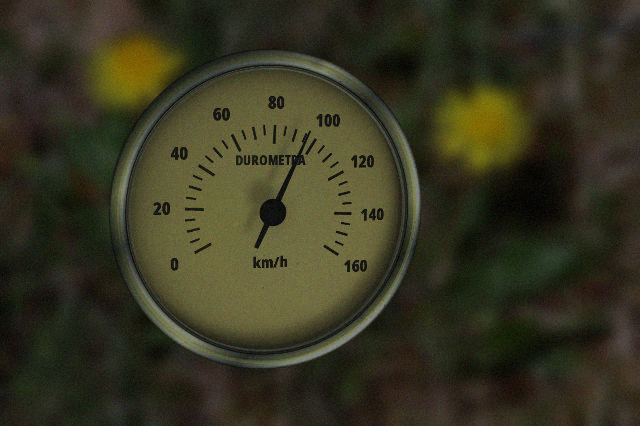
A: 95 km/h
